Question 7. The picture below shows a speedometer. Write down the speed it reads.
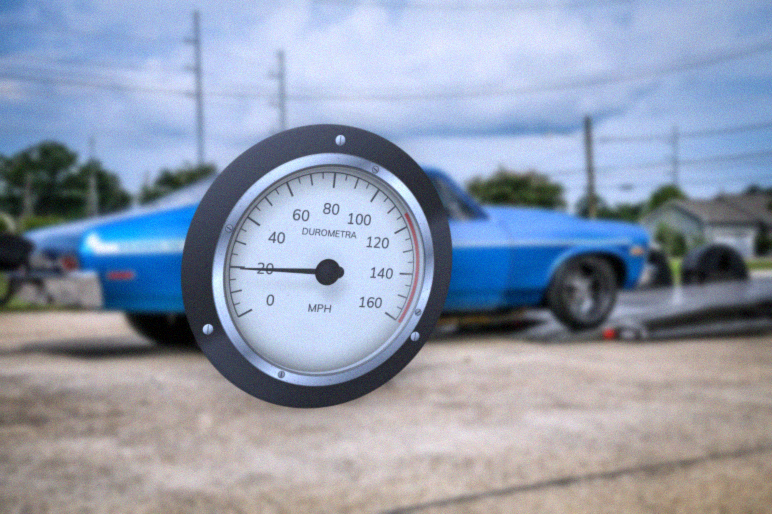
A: 20 mph
